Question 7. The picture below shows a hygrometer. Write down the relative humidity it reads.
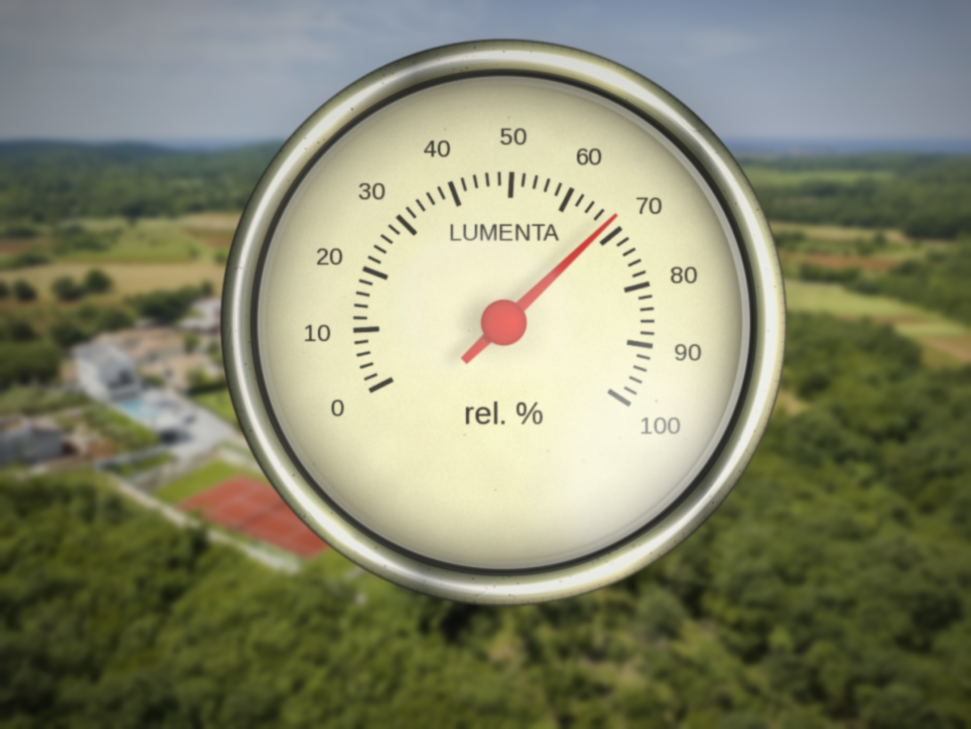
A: 68 %
